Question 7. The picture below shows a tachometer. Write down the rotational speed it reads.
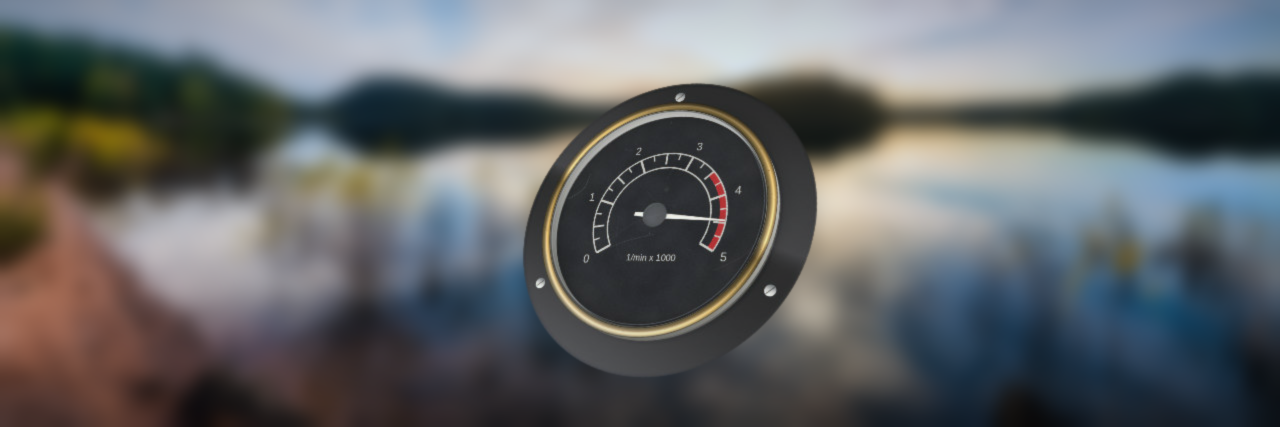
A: 4500 rpm
